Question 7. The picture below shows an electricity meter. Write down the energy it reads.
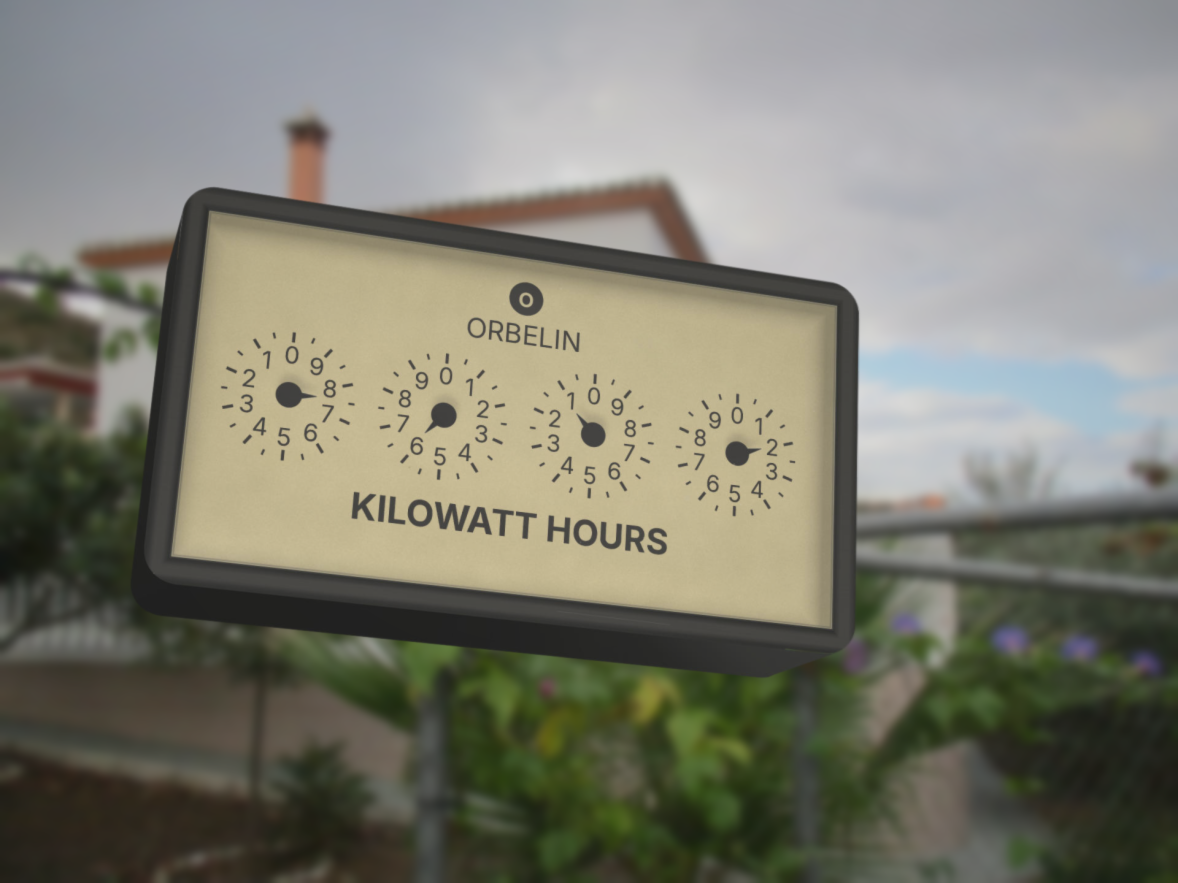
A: 7612 kWh
